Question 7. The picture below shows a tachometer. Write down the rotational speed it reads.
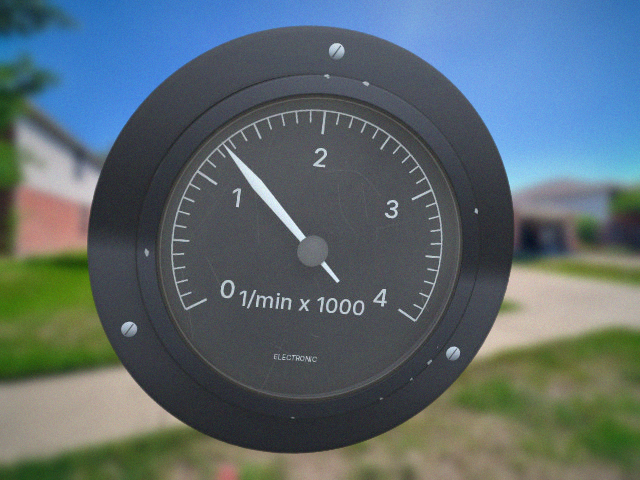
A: 1250 rpm
